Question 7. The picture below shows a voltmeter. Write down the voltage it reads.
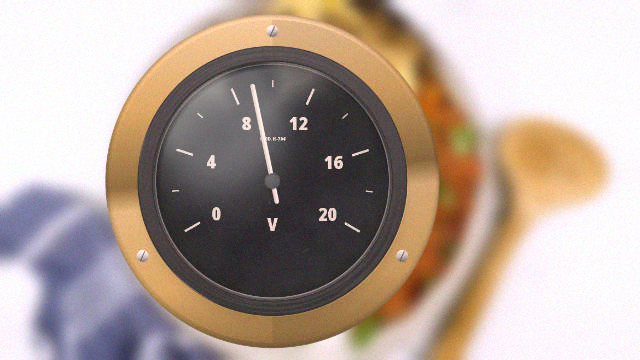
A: 9 V
